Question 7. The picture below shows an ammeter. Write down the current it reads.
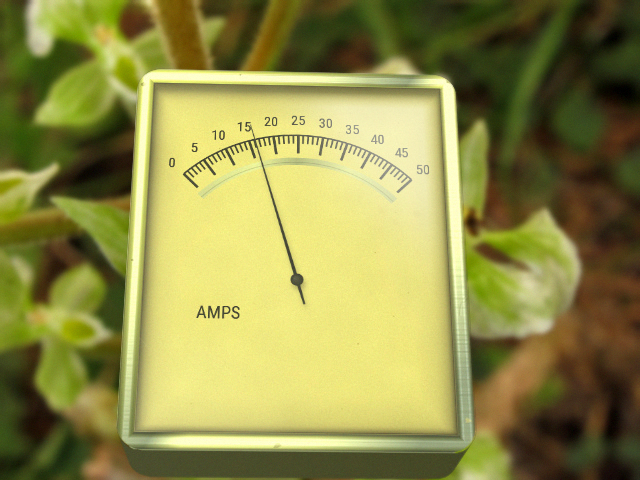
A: 16 A
